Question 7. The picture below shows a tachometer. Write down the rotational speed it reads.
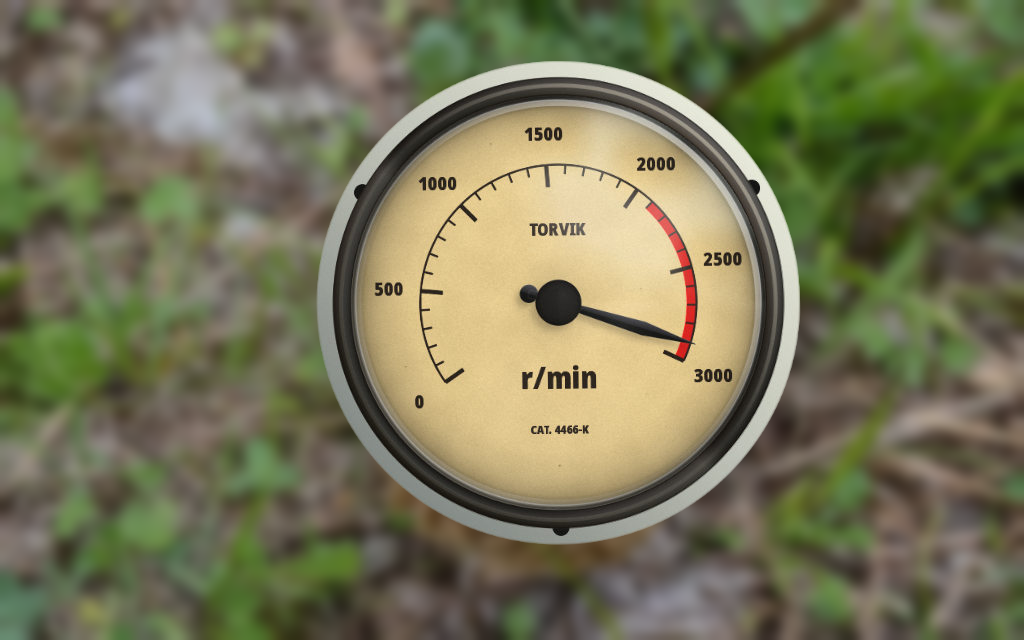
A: 2900 rpm
